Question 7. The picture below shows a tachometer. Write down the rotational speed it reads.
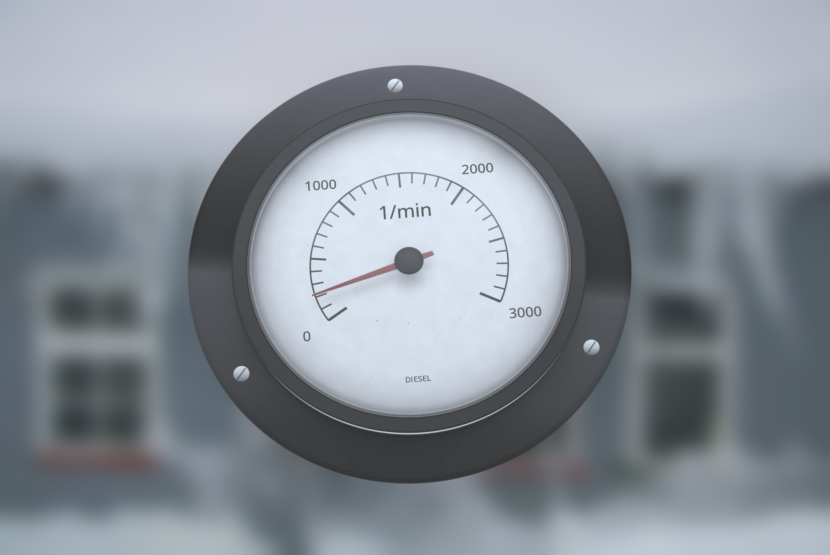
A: 200 rpm
